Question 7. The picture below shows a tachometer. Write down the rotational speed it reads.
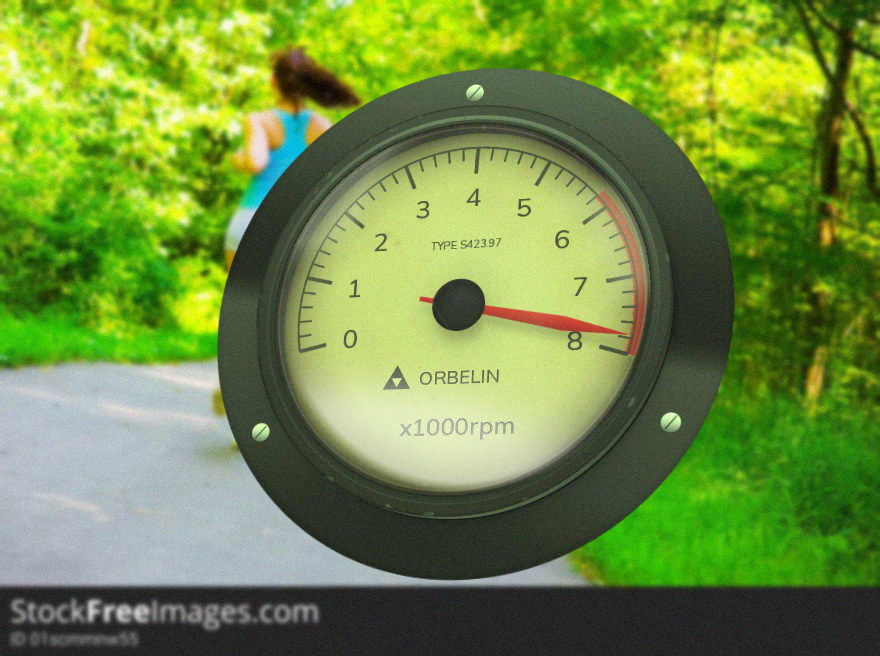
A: 7800 rpm
